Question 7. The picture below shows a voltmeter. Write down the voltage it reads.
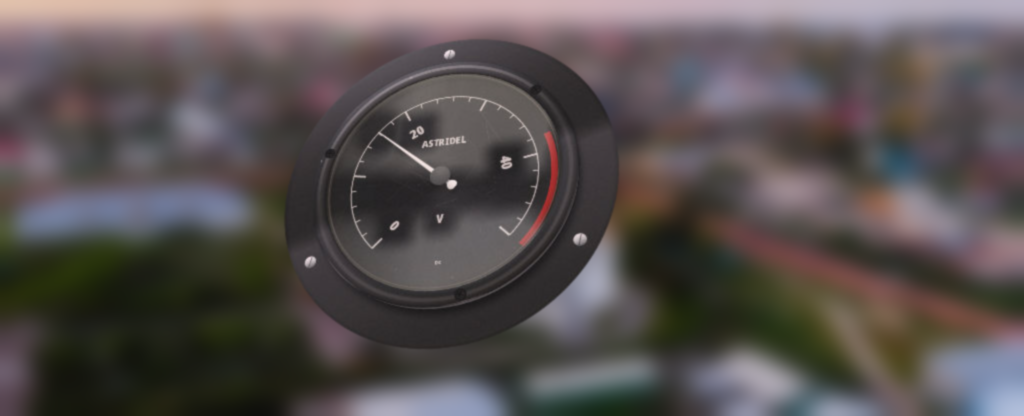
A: 16 V
